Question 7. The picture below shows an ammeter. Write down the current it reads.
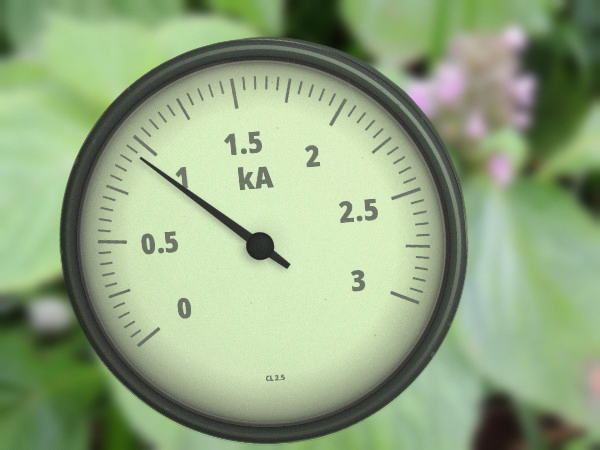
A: 0.95 kA
